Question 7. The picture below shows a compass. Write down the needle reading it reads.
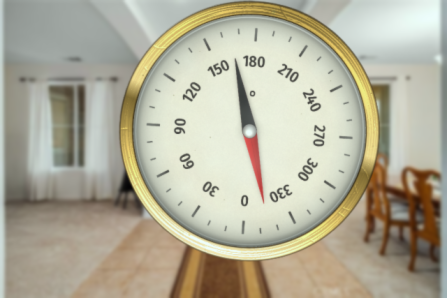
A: 345 °
